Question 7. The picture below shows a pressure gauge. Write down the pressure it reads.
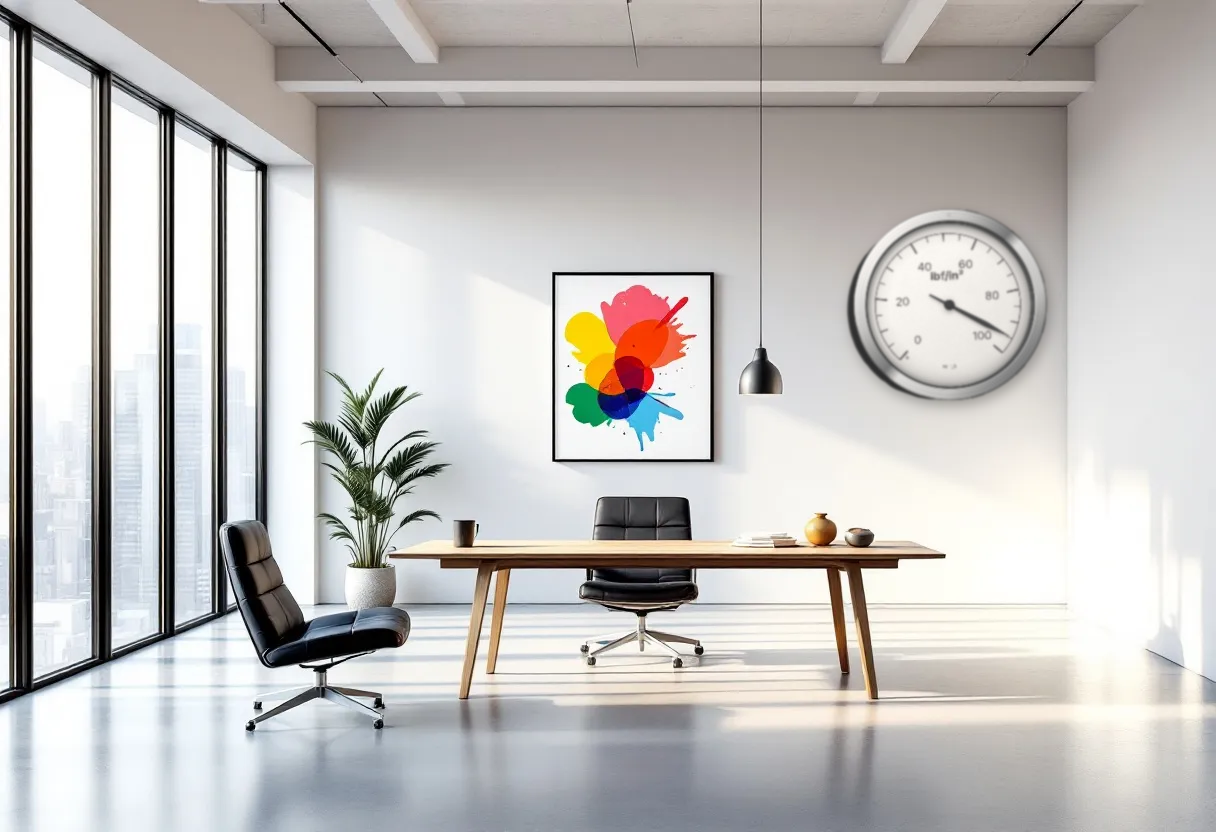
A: 95 psi
